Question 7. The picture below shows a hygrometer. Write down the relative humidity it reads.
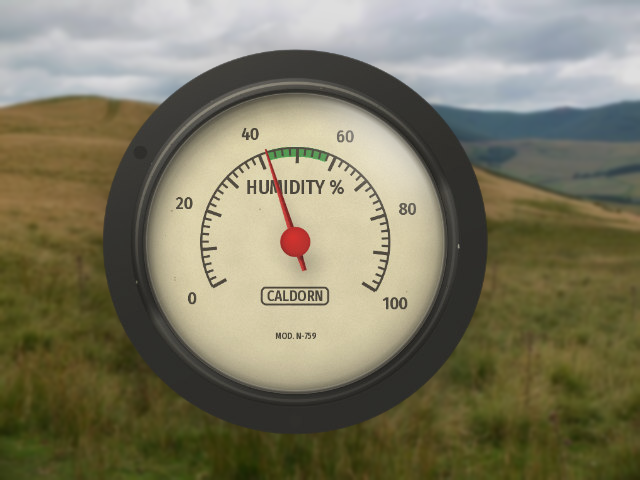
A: 42 %
